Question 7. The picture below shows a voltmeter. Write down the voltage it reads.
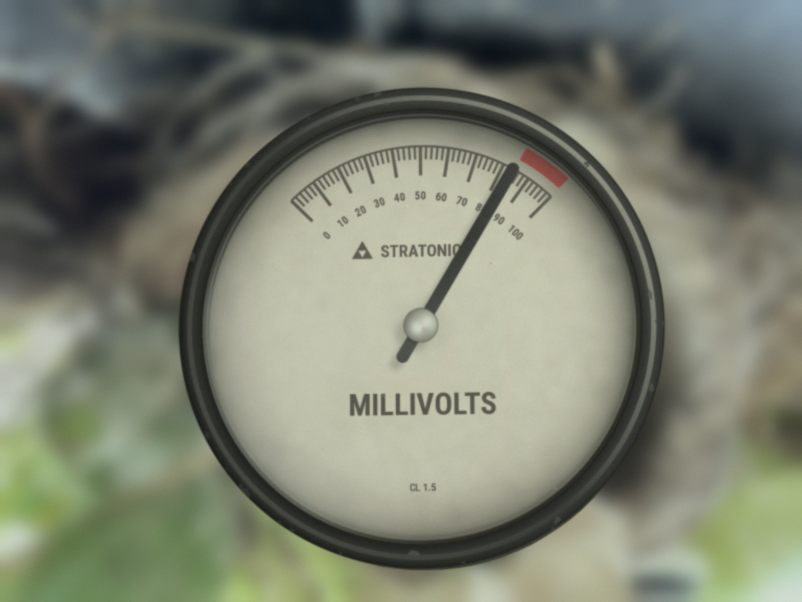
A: 84 mV
